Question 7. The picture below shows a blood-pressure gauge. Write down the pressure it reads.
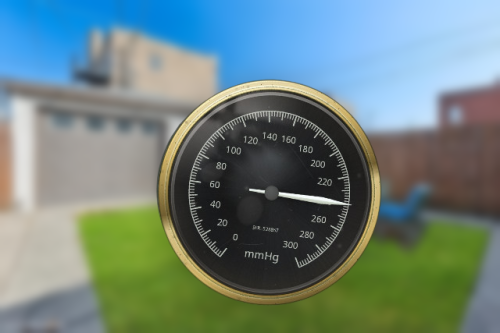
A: 240 mmHg
